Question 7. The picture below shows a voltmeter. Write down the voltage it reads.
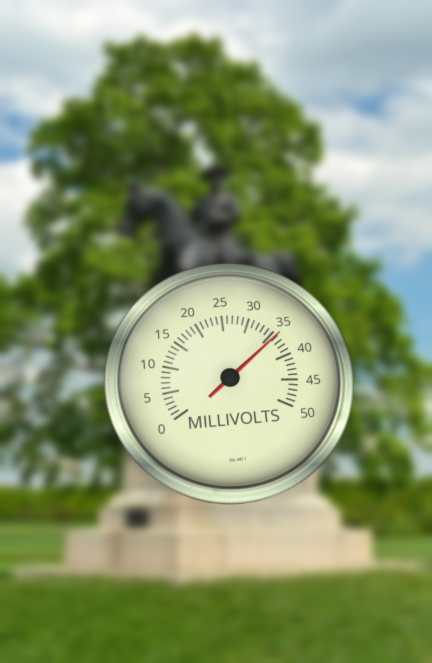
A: 36 mV
